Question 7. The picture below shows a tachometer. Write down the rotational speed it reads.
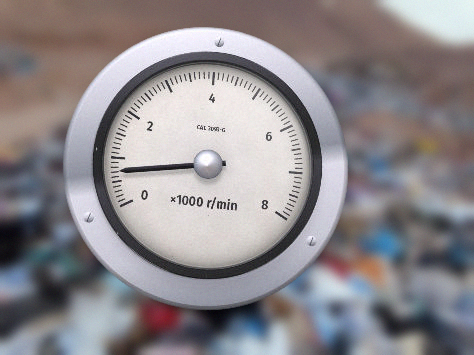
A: 700 rpm
